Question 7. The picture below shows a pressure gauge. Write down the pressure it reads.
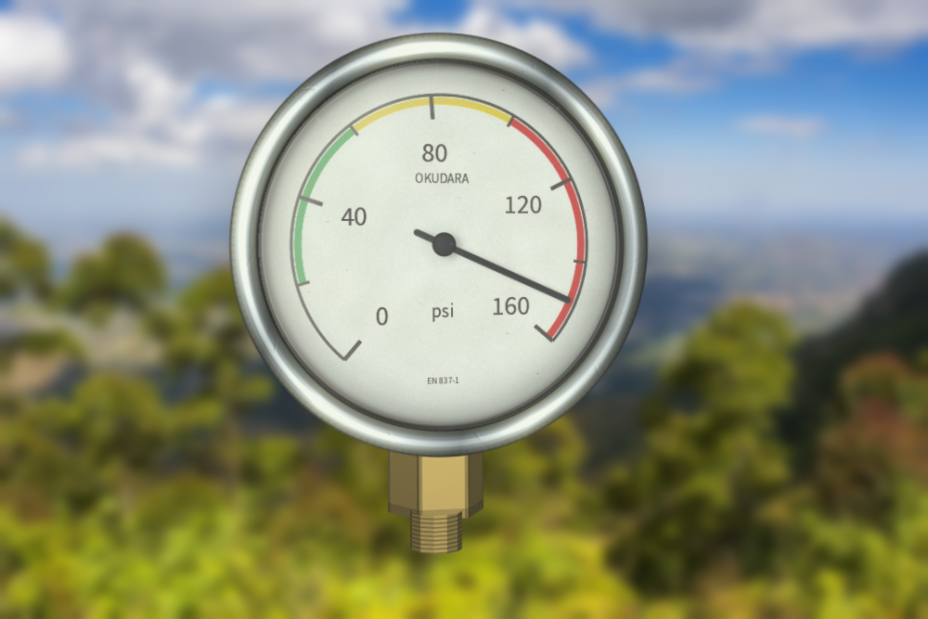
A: 150 psi
